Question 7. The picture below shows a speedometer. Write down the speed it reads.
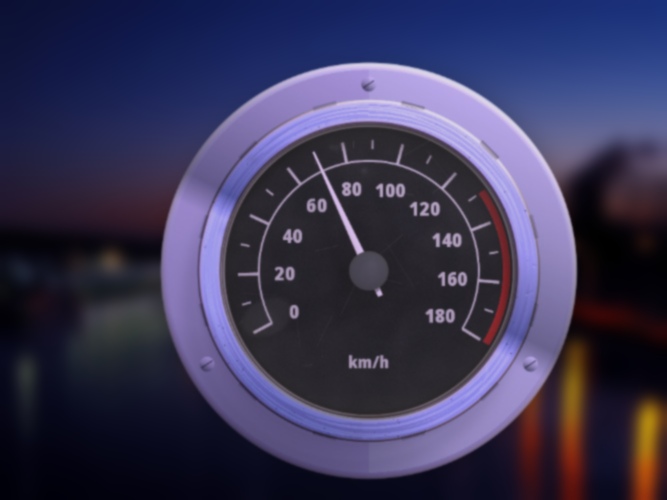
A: 70 km/h
